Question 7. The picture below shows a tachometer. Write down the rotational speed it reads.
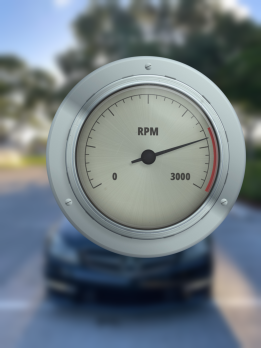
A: 2400 rpm
